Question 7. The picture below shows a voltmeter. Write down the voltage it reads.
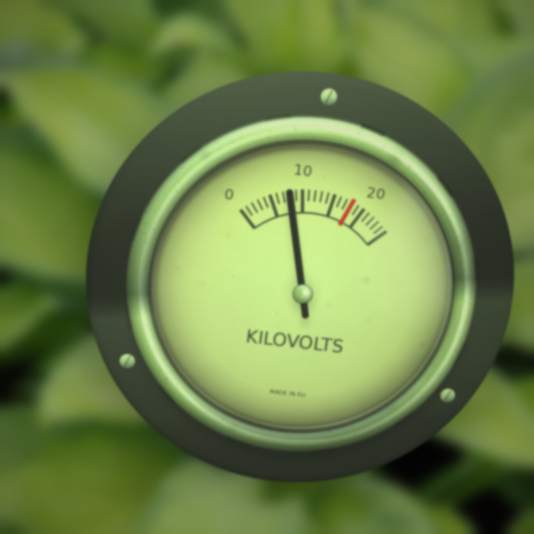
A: 8 kV
